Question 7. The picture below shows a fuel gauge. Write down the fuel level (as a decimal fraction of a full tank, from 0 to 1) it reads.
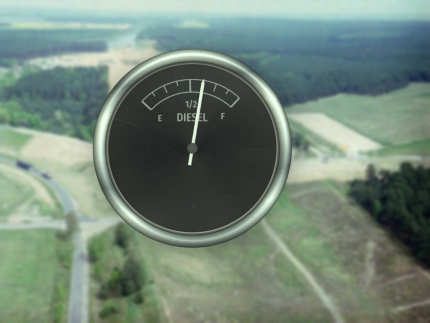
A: 0.625
